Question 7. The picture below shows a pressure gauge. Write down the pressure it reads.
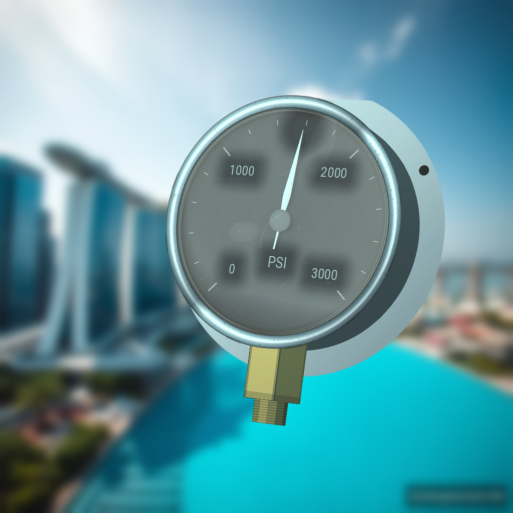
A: 1600 psi
